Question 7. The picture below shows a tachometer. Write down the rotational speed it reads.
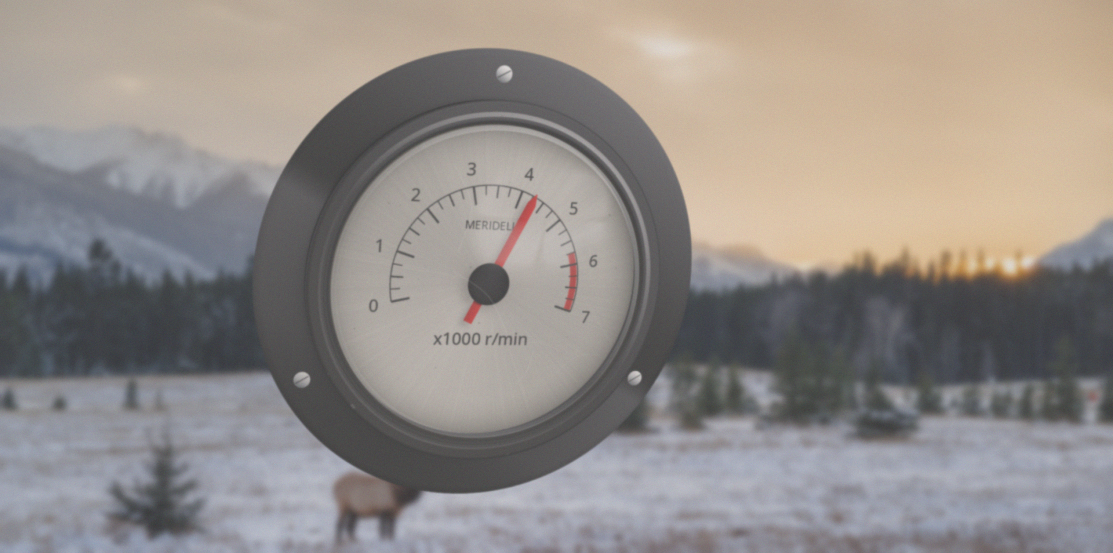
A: 4250 rpm
